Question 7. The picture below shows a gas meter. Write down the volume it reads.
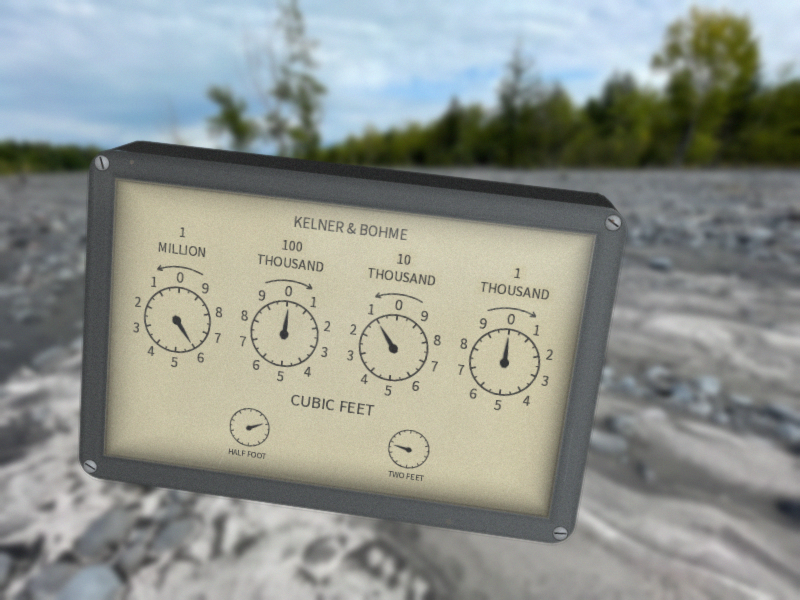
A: 601000 ft³
